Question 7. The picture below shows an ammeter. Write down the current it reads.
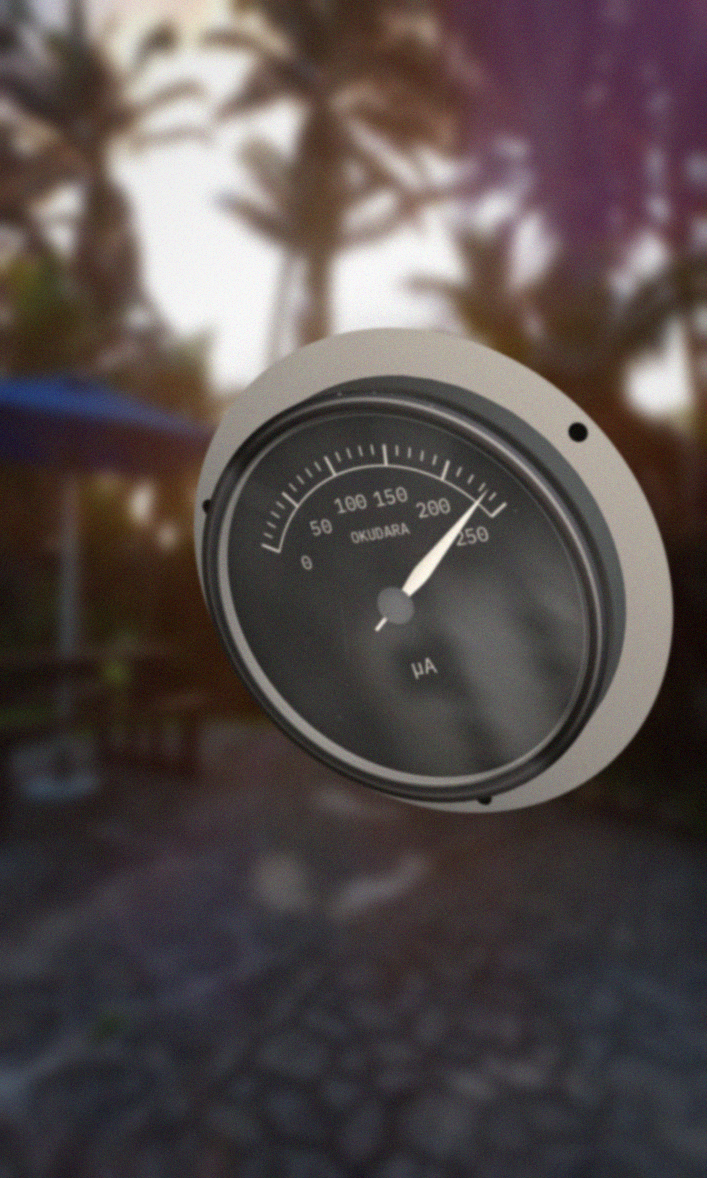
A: 235 µA
